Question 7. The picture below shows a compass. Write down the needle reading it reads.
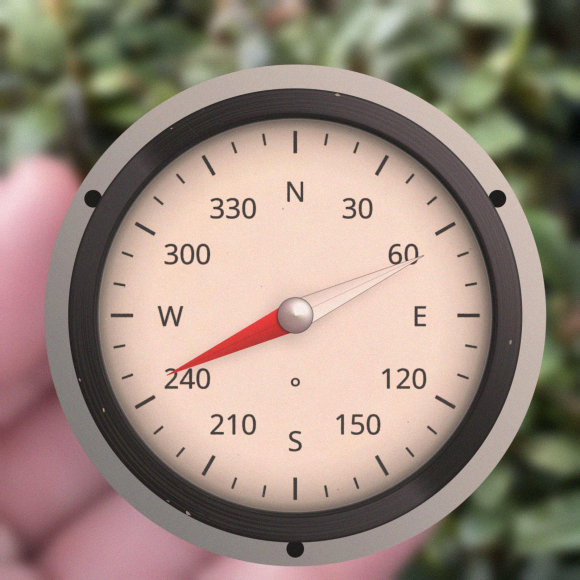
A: 245 °
